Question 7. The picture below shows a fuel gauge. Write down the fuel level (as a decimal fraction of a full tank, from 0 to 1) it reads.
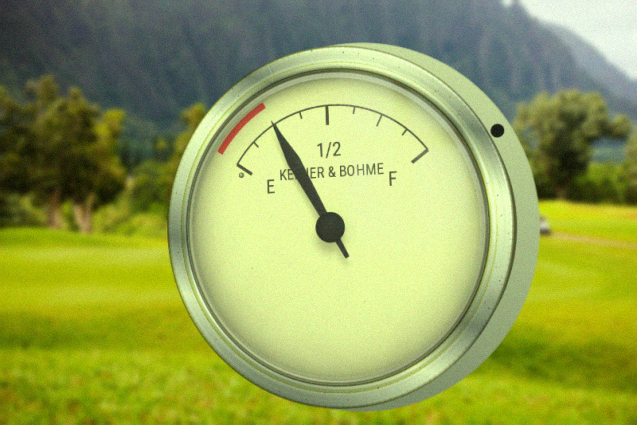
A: 0.25
